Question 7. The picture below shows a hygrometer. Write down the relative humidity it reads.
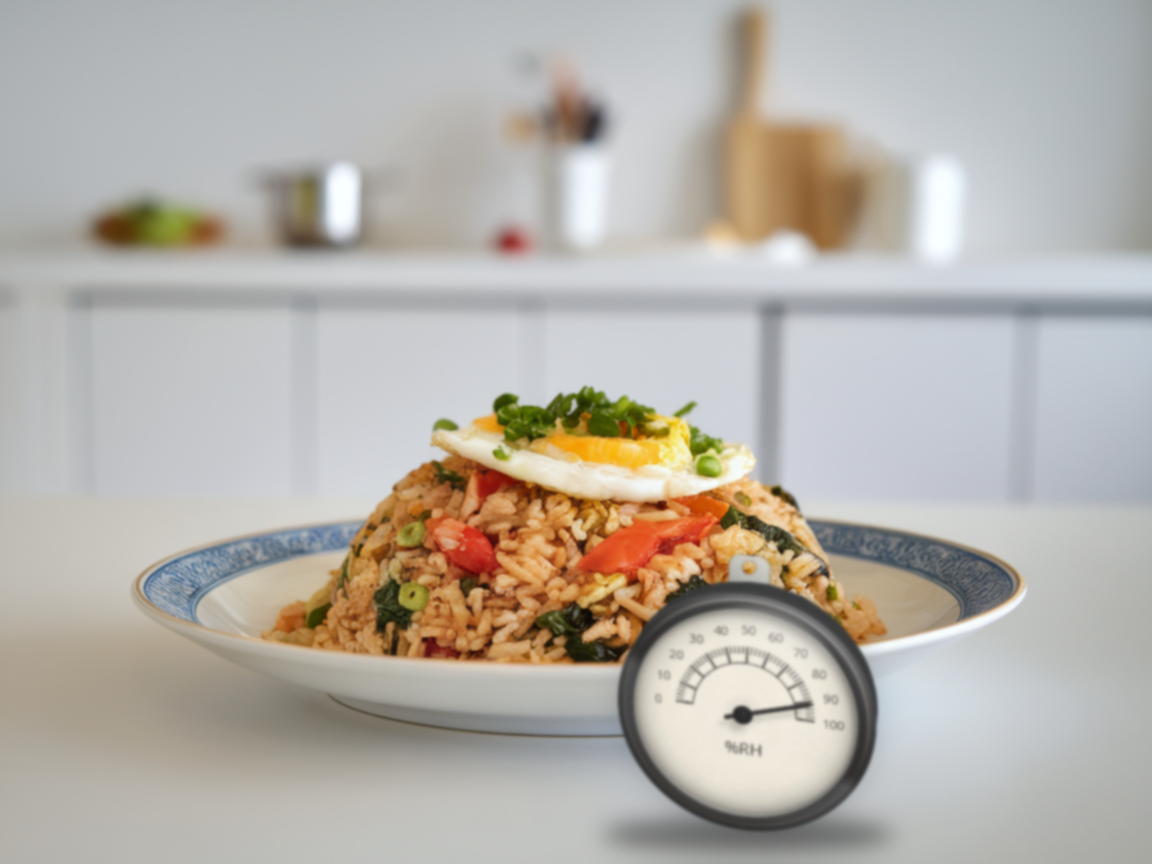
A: 90 %
